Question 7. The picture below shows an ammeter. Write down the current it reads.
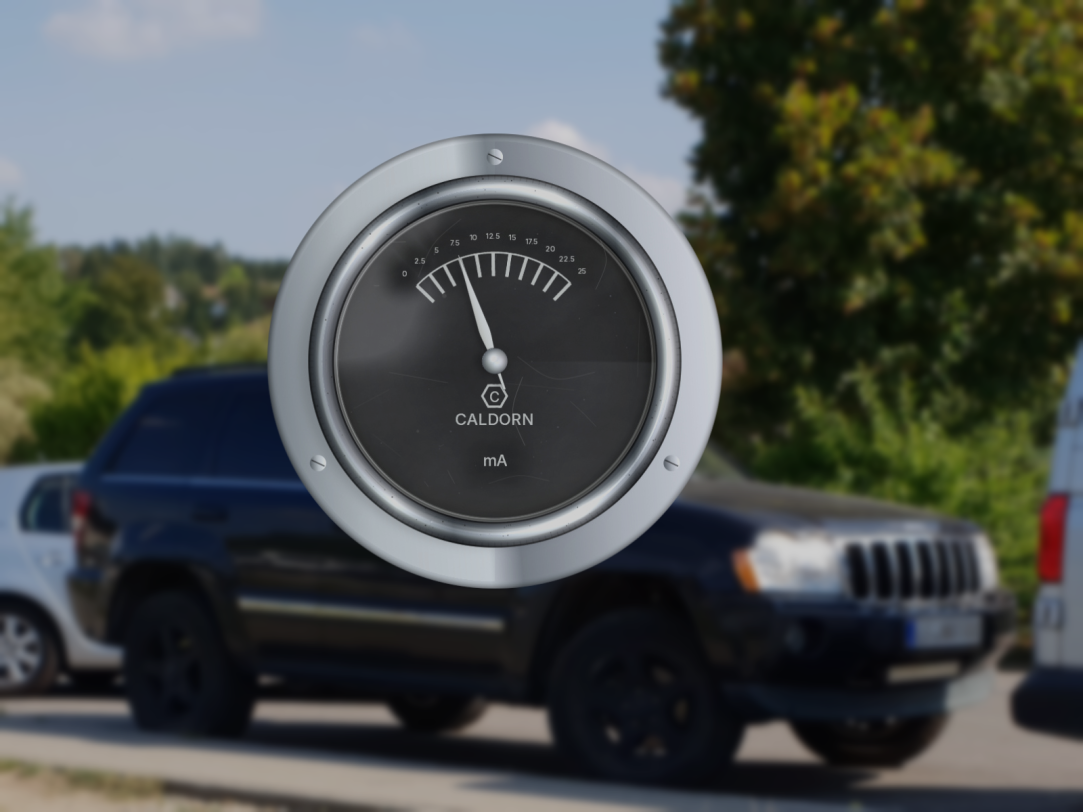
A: 7.5 mA
